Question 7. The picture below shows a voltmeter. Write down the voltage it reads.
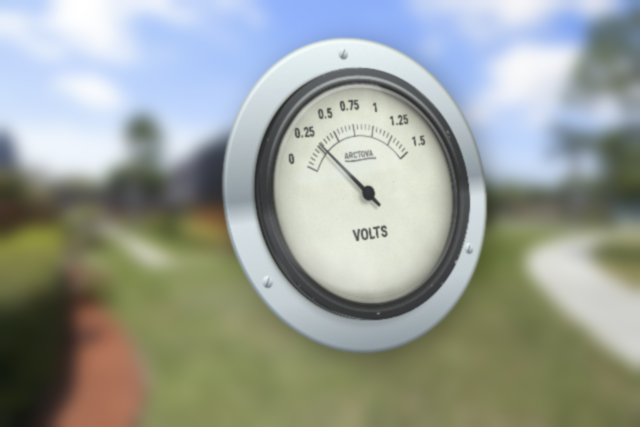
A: 0.25 V
